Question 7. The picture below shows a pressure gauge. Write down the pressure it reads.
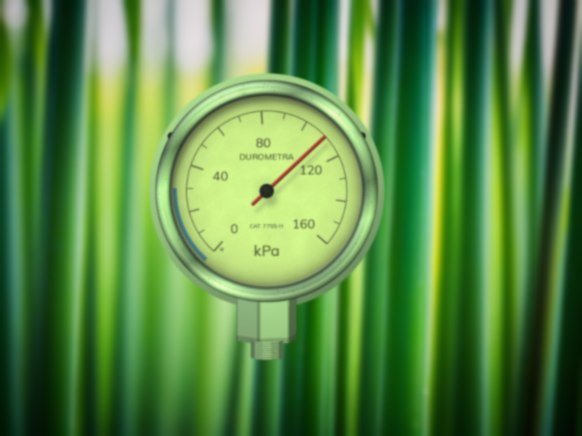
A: 110 kPa
